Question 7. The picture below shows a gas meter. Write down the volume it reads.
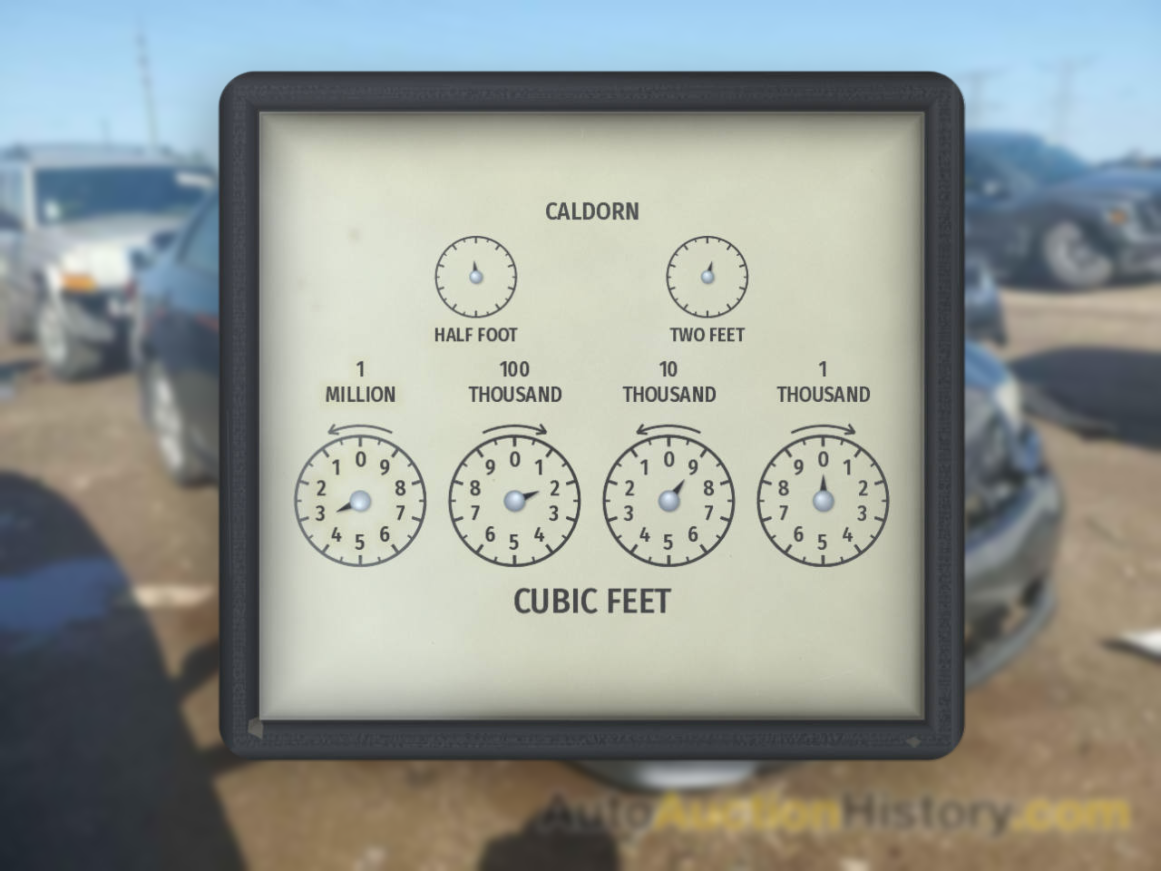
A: 319000 ft³
